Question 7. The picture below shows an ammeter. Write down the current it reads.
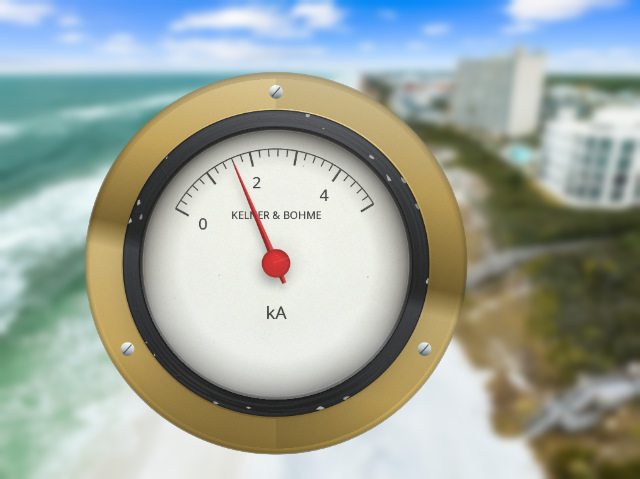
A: 1.6 kA
